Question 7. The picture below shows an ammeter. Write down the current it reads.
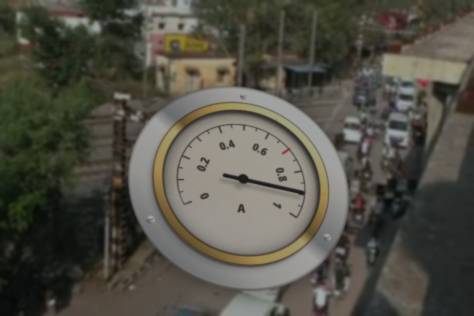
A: 0.9 A
